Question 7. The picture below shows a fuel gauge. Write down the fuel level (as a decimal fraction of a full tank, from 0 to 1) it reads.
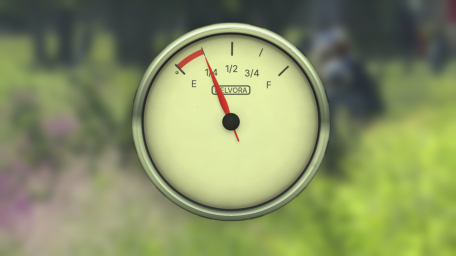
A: 0.25
